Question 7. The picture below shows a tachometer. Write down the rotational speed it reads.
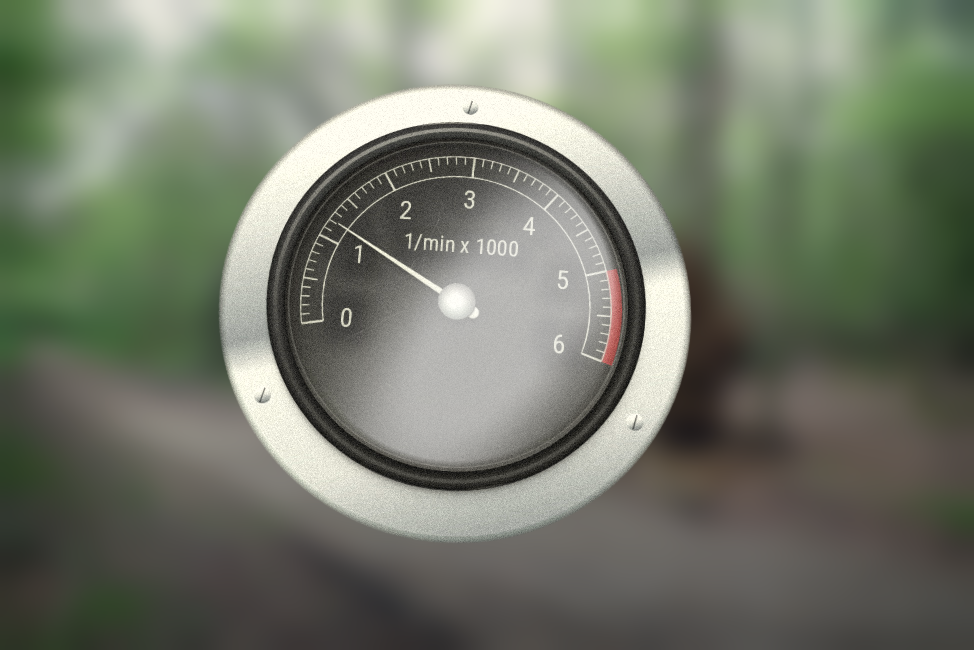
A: 1200 rpm
